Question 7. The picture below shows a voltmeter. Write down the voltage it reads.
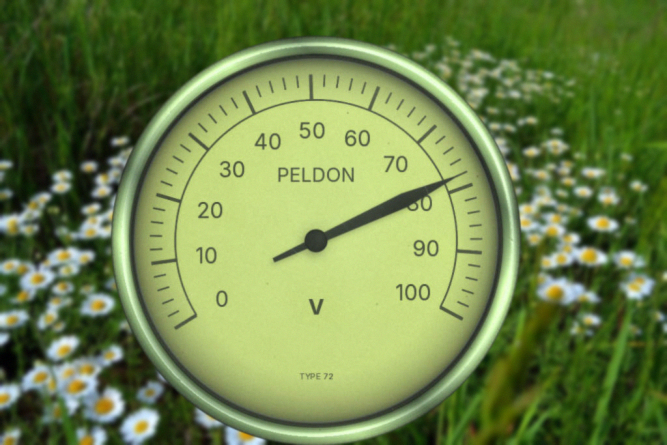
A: 78 V
